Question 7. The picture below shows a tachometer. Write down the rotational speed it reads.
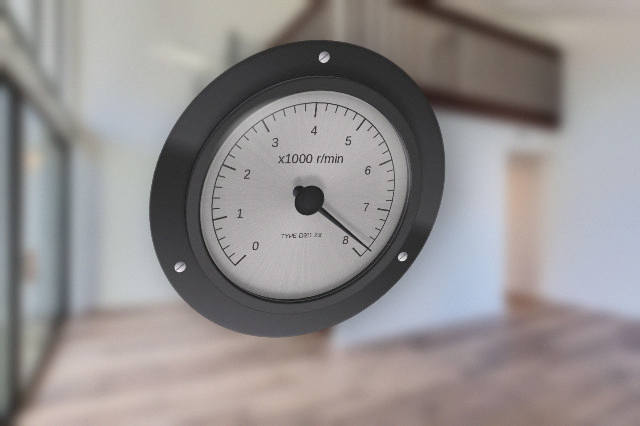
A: 7800 rpm
